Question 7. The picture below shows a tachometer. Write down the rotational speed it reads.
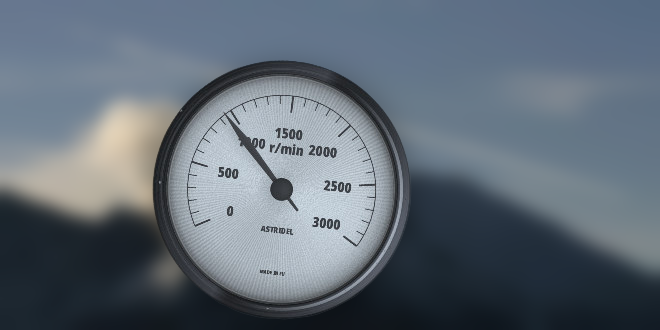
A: 950 rpm
